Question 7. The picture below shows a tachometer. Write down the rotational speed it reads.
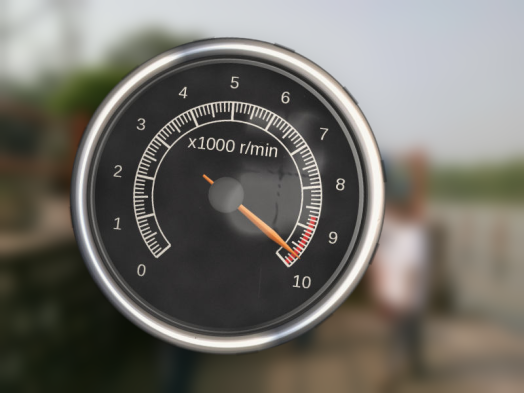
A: 9700 rpm
